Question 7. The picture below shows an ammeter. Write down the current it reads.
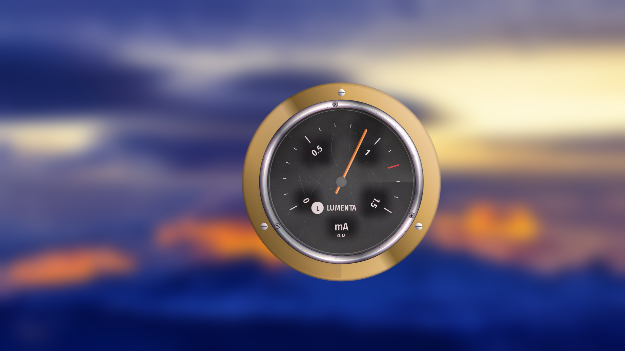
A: 0.9 mA
